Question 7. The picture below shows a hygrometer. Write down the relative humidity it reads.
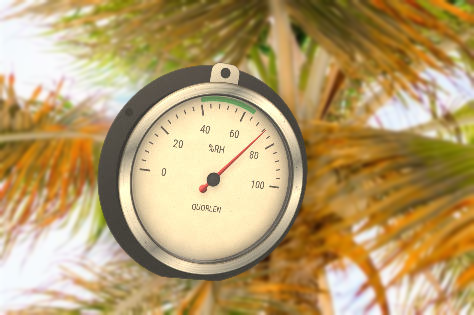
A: 72 %
